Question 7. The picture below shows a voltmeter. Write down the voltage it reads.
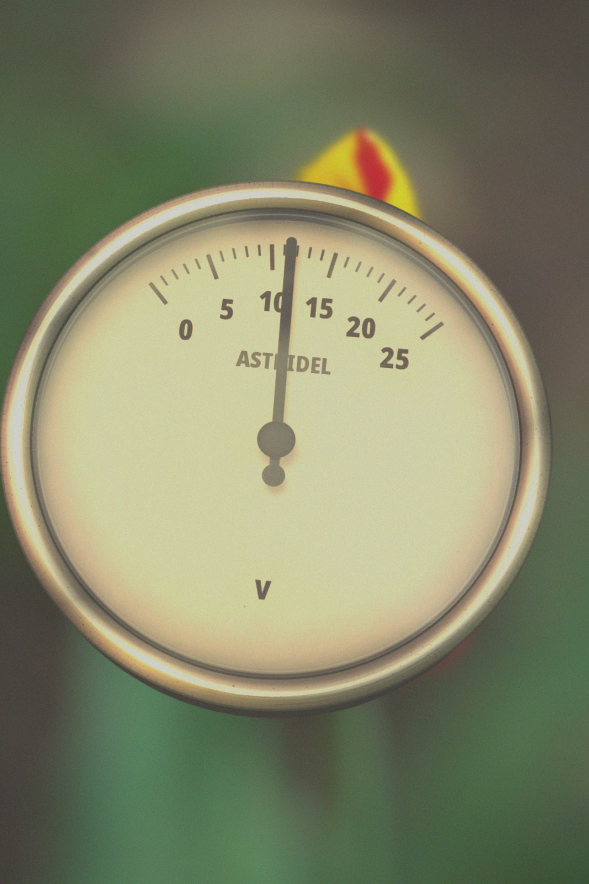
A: 11.5 V
